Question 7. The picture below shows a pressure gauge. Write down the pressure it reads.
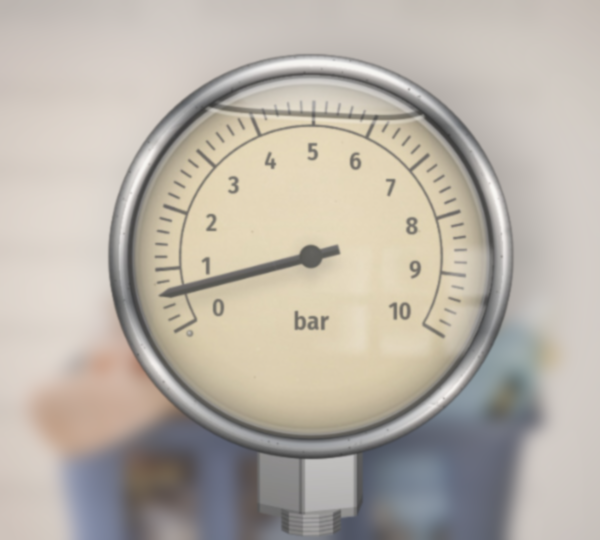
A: 0.6 bar
